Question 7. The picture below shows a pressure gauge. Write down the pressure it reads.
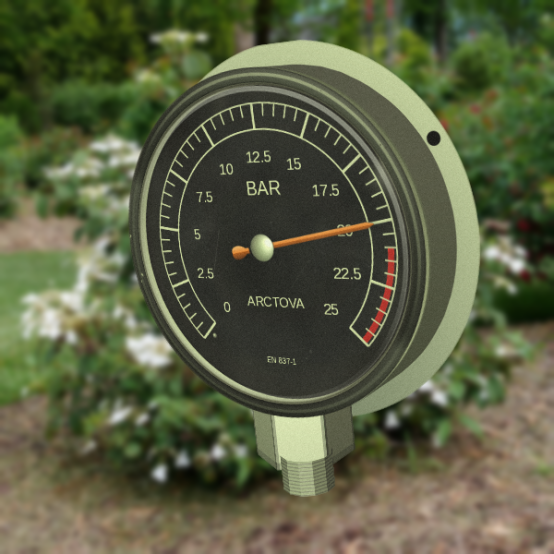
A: 20 bar
